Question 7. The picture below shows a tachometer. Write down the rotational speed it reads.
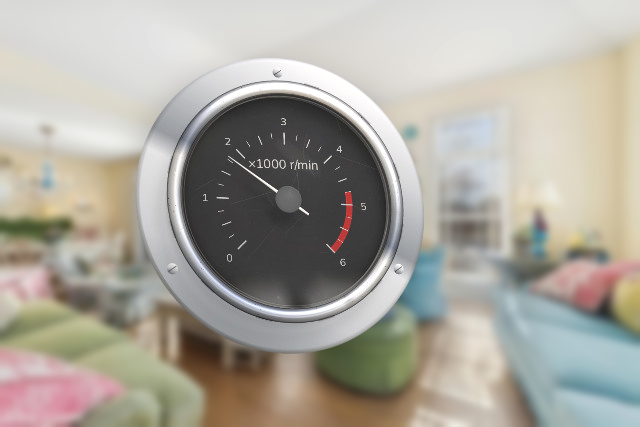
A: 1750 rpm
